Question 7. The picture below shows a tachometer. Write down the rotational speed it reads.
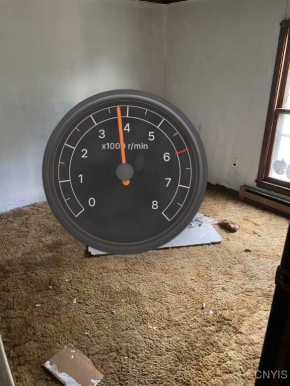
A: 3750 rpm
